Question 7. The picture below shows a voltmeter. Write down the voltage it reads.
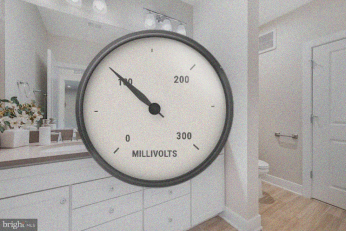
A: 100 mV
